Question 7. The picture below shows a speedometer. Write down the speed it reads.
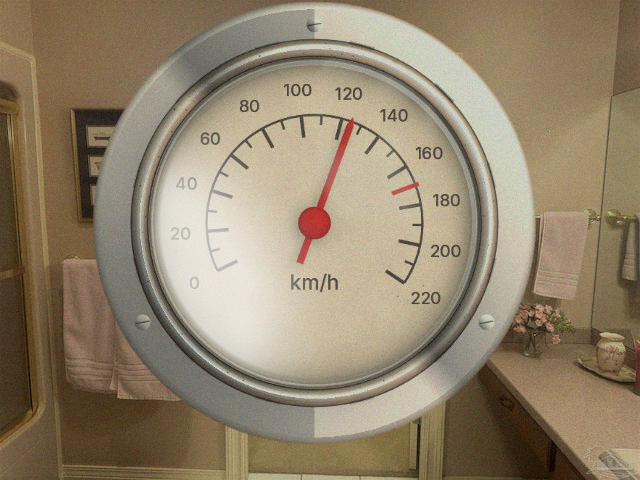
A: 125 km/h
